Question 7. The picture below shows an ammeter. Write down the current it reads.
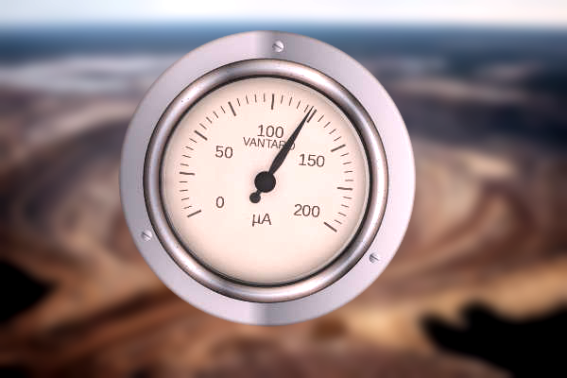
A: 122.5 µA
